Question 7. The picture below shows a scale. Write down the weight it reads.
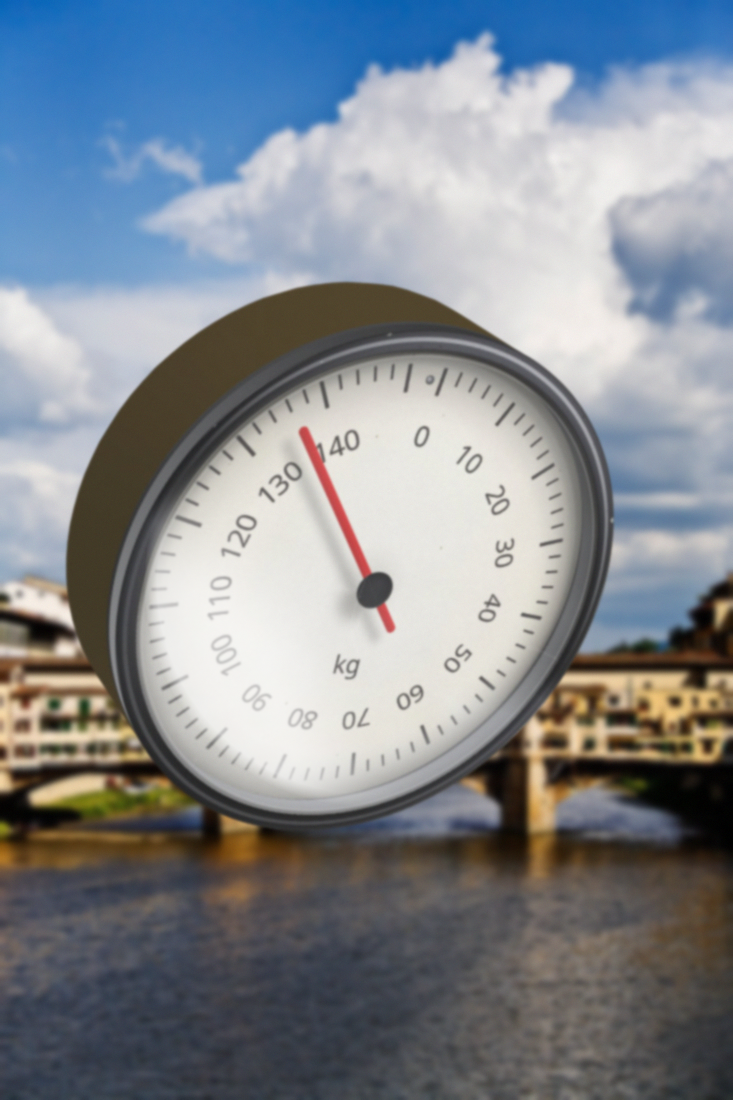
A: 136 kg
